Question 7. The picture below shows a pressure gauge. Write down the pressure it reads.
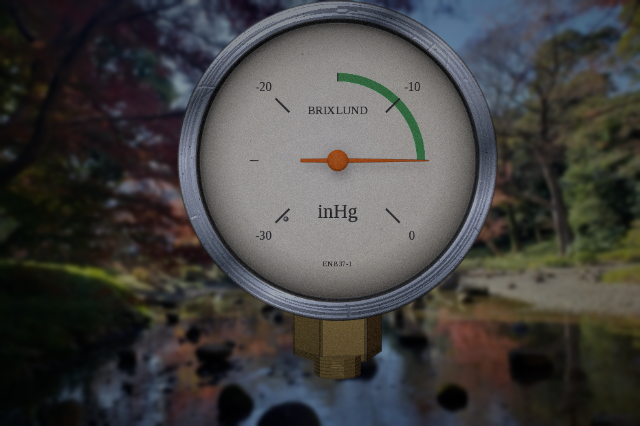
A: -5 inHg
